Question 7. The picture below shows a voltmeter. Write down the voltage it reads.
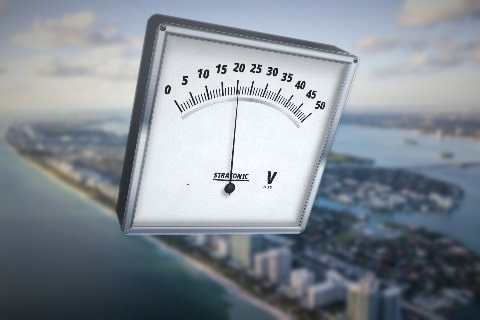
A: 20 V
